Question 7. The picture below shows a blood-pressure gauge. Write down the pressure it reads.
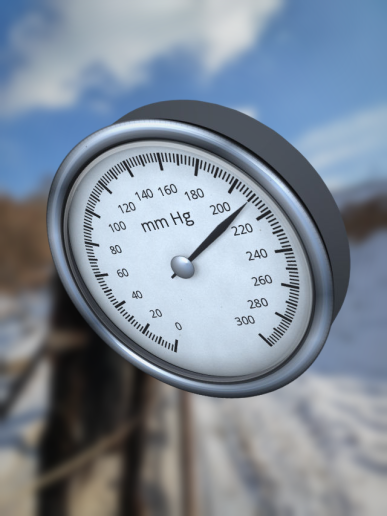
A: 210 mmHg
